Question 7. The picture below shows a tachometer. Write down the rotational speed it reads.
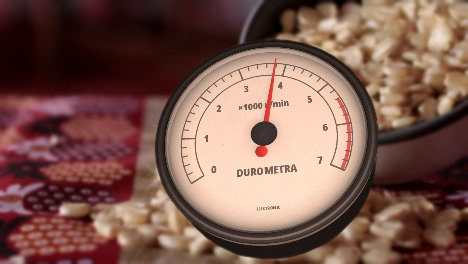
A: 3800 rpm
